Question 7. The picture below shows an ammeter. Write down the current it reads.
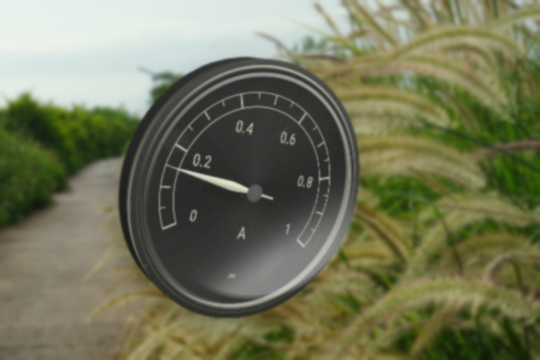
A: 0.15 A
